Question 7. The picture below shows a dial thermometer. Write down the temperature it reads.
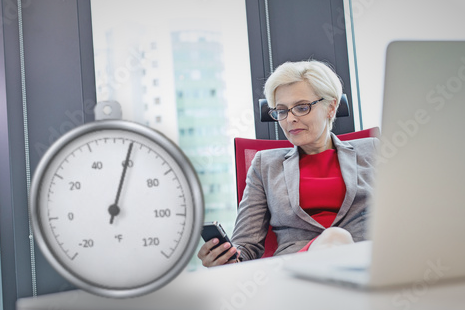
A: 60 °F
